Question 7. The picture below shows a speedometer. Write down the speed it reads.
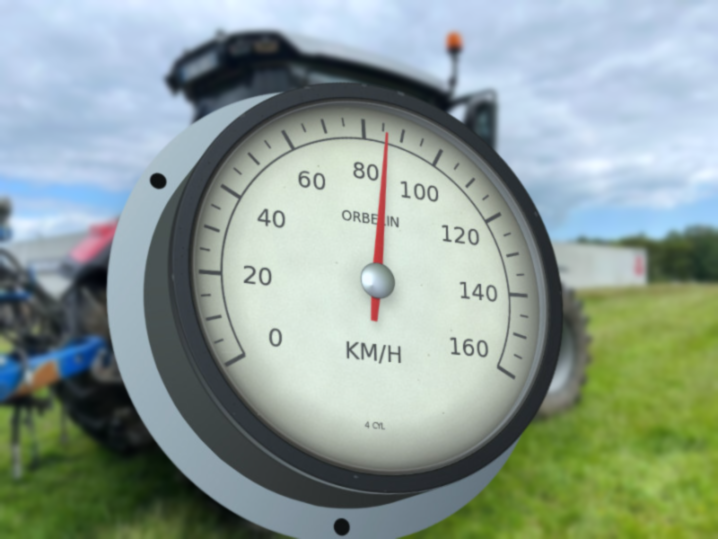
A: 85 km/h
